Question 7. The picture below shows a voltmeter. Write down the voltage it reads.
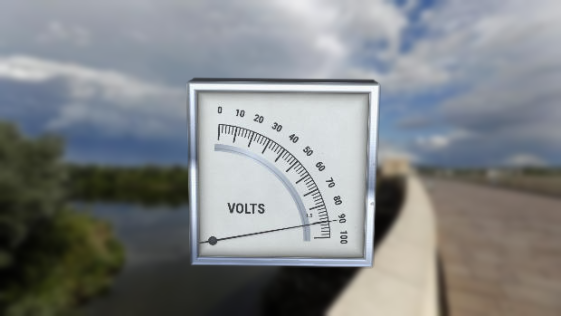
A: 90 V
